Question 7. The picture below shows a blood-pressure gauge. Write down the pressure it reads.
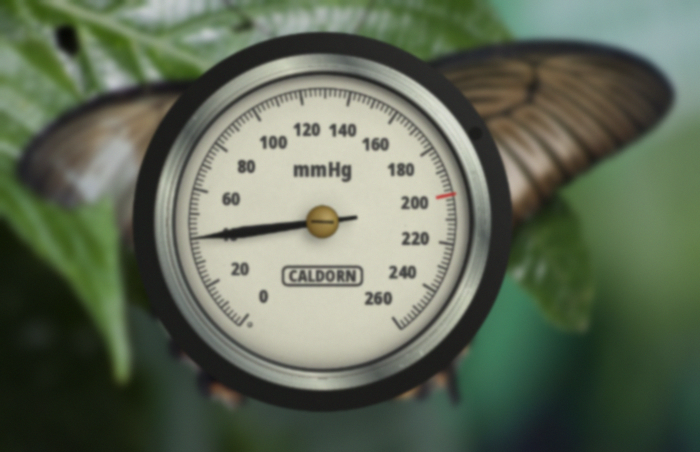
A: 40 mmHg
